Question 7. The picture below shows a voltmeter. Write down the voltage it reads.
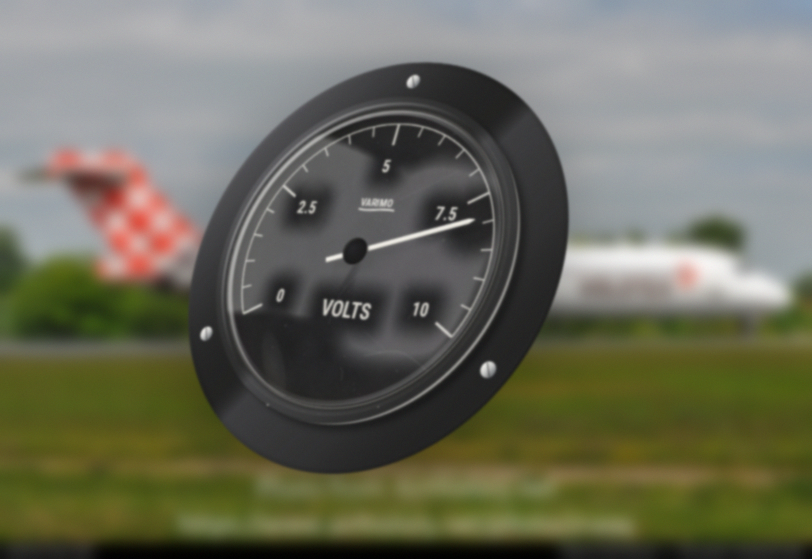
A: 8 V
